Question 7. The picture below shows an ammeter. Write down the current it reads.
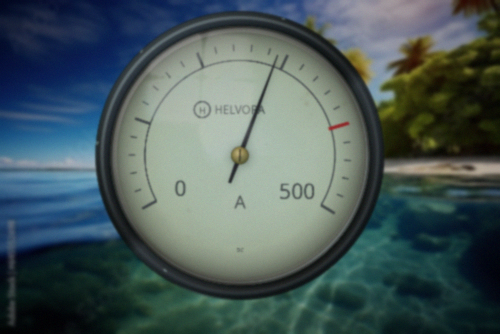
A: 290 A
